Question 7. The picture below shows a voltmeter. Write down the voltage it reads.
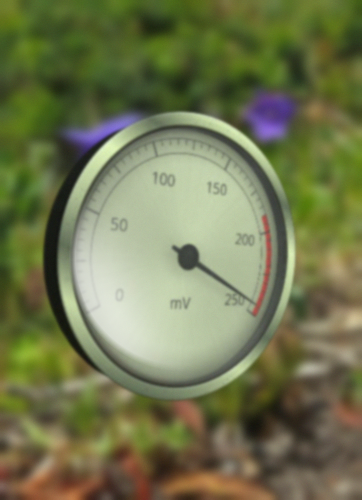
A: 245 mV
